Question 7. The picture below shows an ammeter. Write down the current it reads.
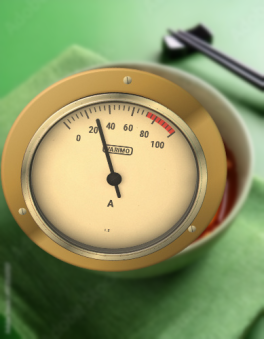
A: 28 A
